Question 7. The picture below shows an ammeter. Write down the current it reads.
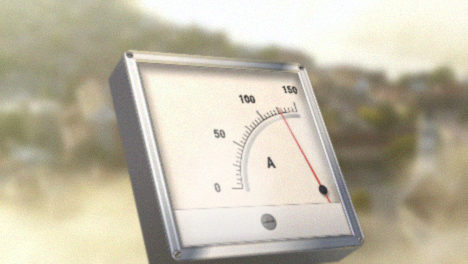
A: 125 A
